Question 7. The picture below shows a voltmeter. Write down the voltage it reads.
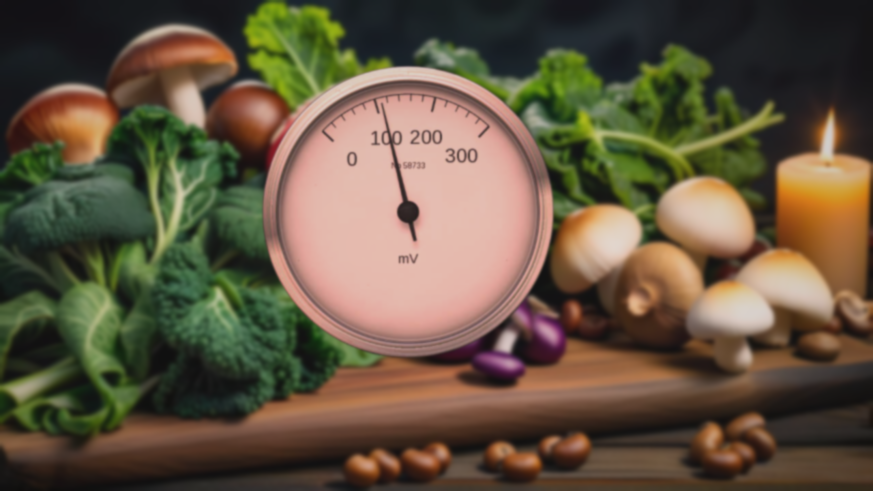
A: 110 mV
